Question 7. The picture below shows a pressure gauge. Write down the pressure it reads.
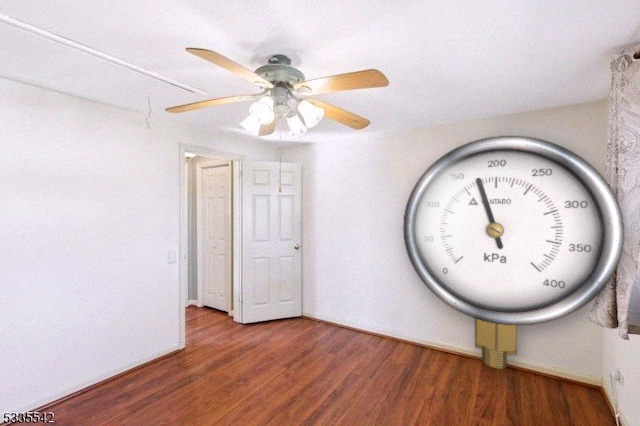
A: 175 kPa
